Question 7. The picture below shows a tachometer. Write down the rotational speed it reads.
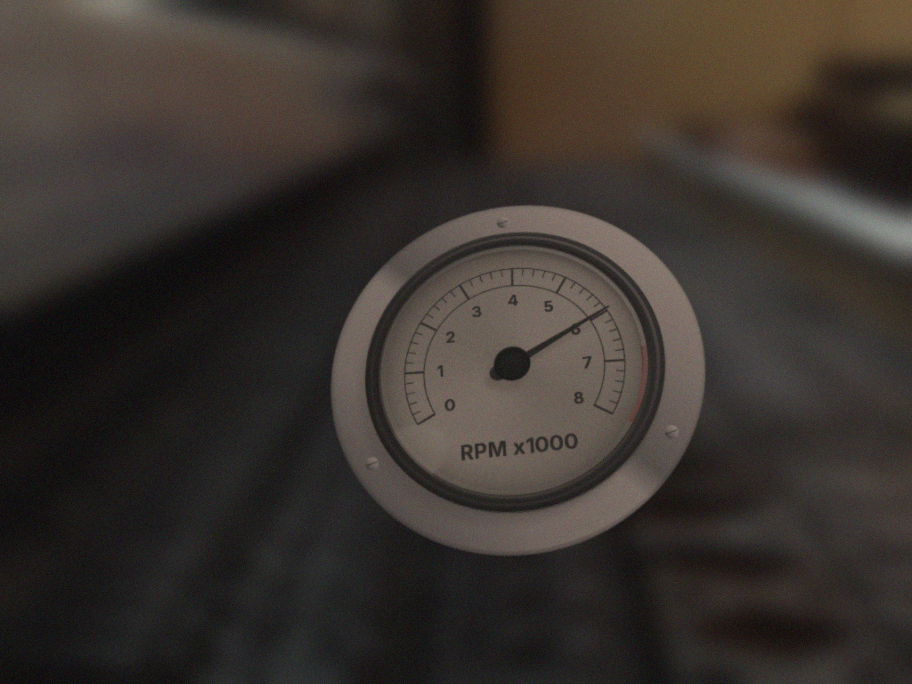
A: 6000 rpm
